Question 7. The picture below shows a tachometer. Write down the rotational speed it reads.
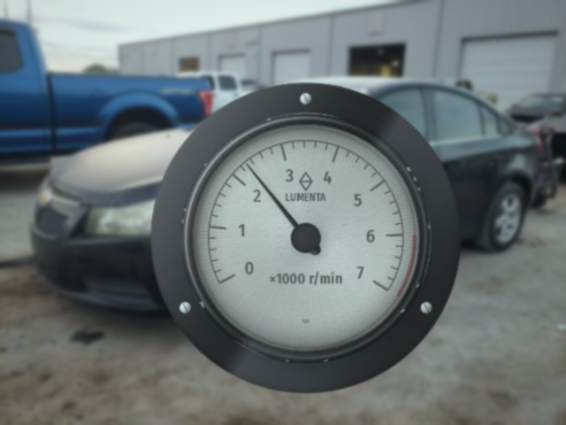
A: 2300 rpm
